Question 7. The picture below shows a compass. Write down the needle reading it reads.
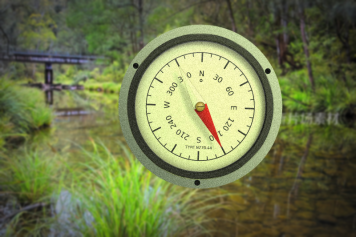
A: 150 °
